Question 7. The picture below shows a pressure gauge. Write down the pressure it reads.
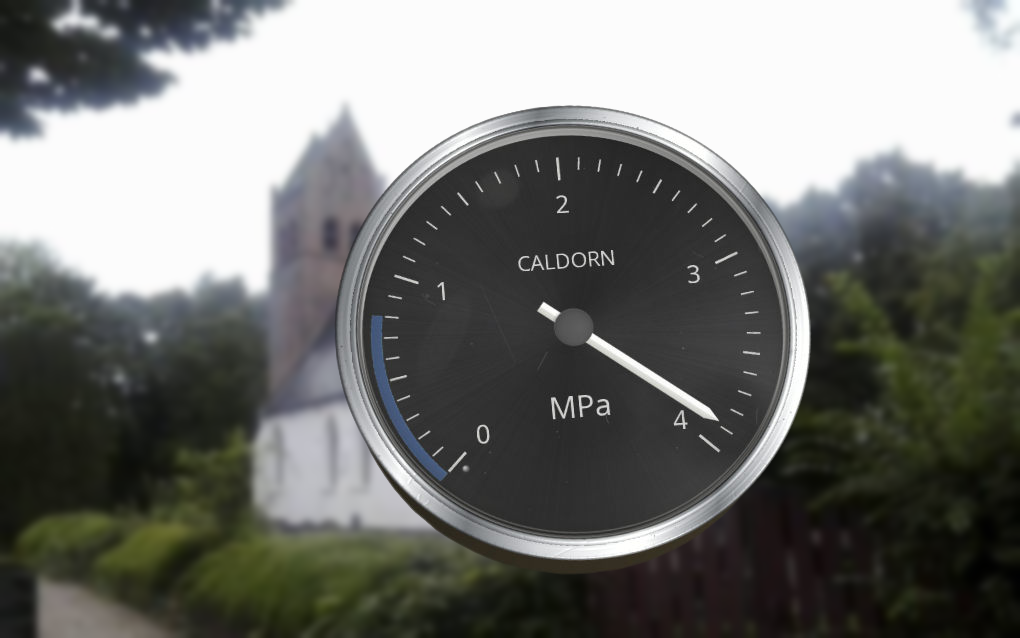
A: 3.9 MPa
